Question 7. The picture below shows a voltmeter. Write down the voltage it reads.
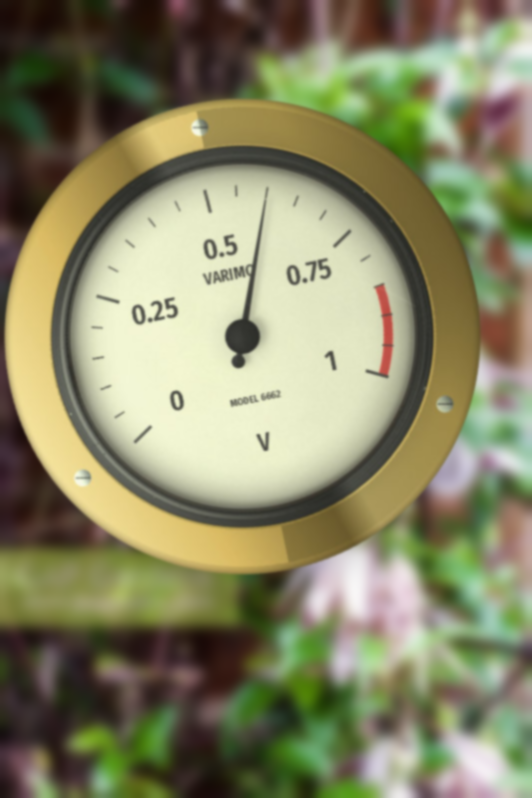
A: 0.6 V
